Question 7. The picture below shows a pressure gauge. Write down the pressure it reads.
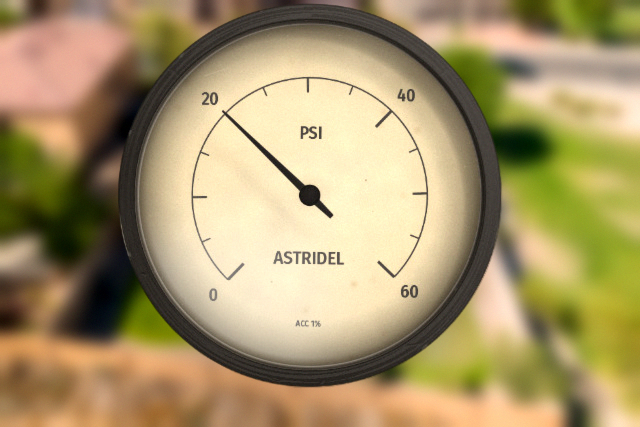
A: 20 psi
